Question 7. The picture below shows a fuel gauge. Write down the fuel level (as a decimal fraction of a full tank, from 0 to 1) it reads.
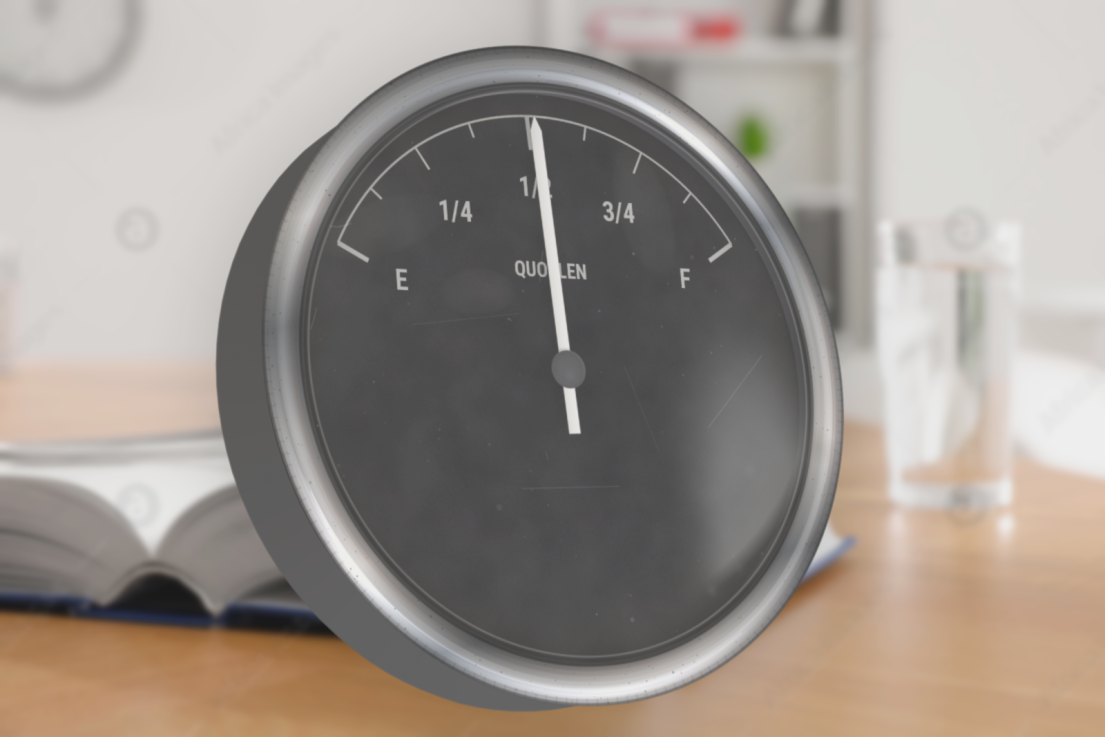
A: 0.5
